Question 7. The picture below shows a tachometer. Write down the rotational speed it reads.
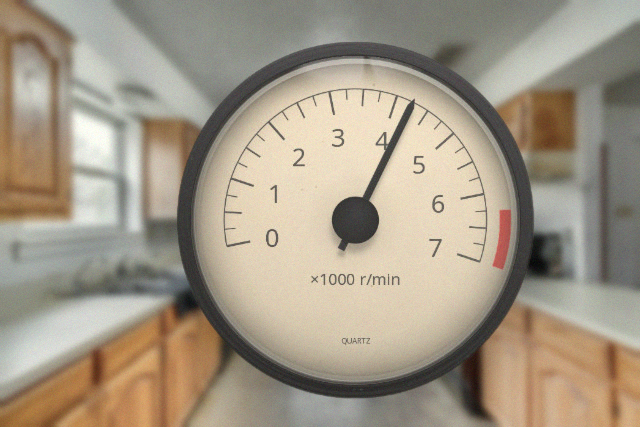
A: 4250 rpm
